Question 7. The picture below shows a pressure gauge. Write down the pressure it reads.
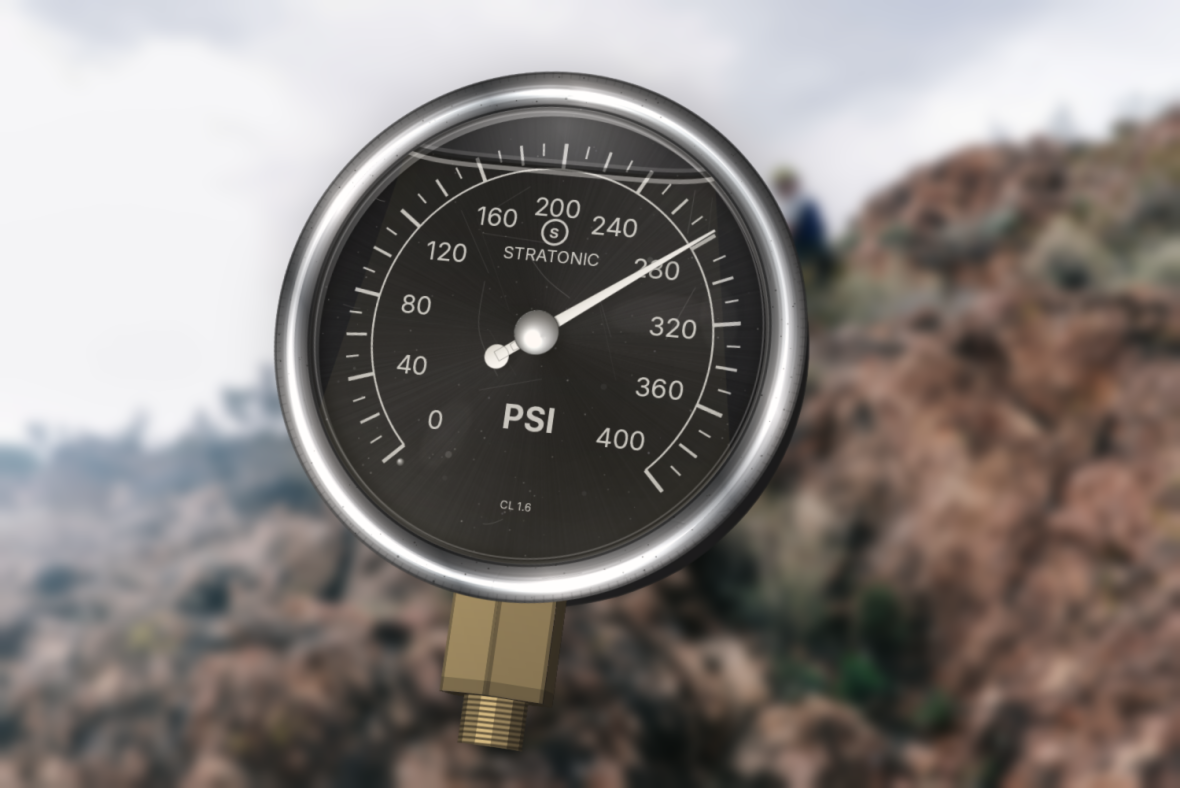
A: 280 psi
